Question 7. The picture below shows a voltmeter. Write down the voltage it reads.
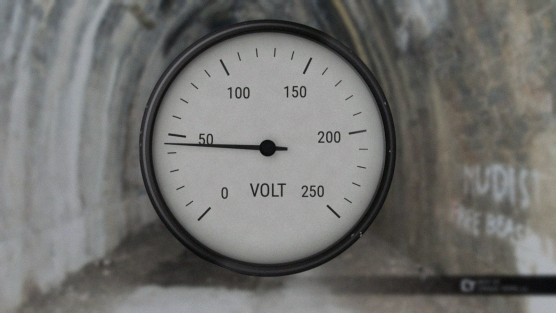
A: 45 V
